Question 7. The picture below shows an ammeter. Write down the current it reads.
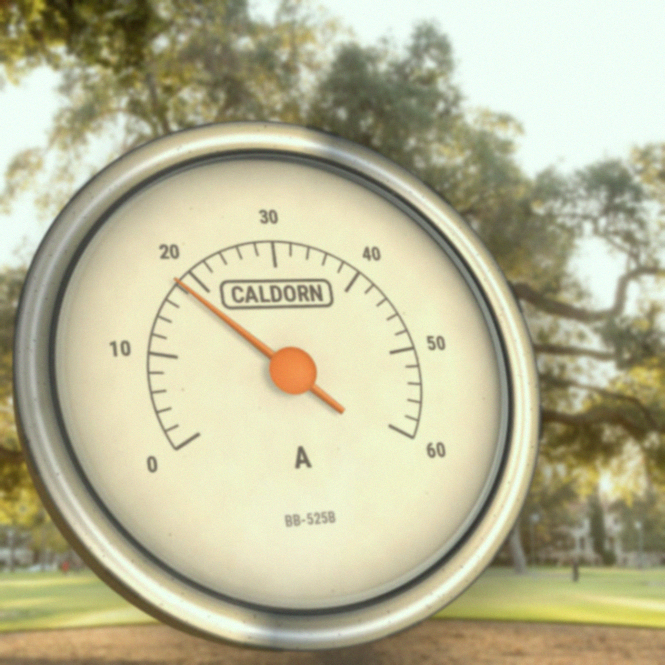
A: 18 A
